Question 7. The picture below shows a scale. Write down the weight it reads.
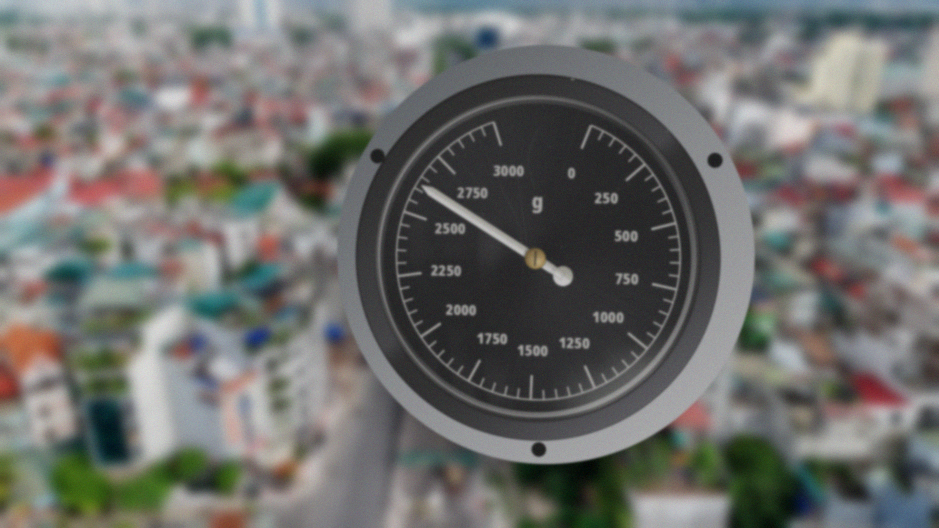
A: 2625 g
